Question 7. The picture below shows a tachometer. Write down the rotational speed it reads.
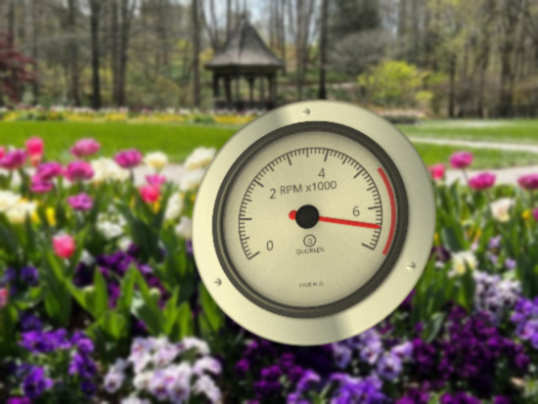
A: 6500 rpm
